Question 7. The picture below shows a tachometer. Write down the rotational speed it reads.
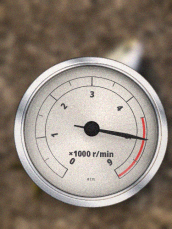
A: 5000 rpm
